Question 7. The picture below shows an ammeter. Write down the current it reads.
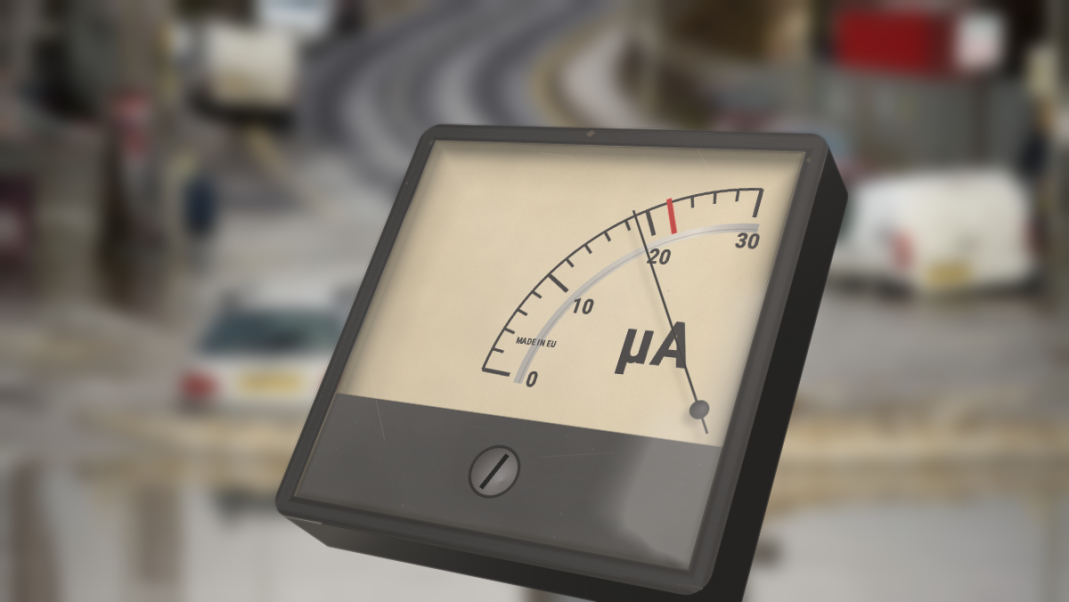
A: 19 µA
